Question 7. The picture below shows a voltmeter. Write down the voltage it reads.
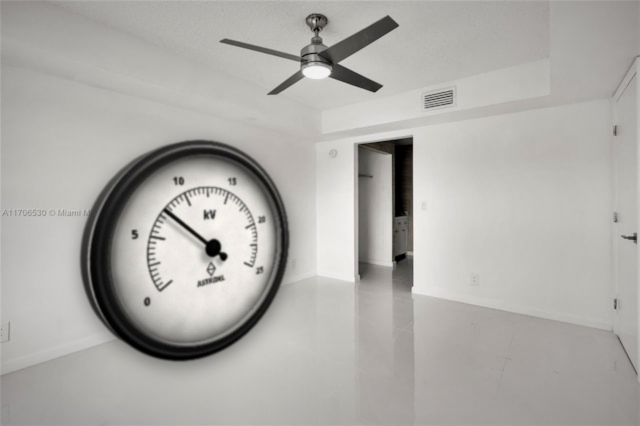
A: 7.5 kV
